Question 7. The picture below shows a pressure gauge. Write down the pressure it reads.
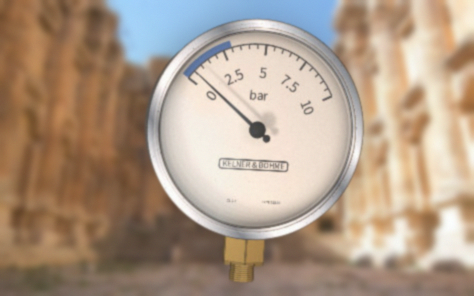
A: 0.5 bar
